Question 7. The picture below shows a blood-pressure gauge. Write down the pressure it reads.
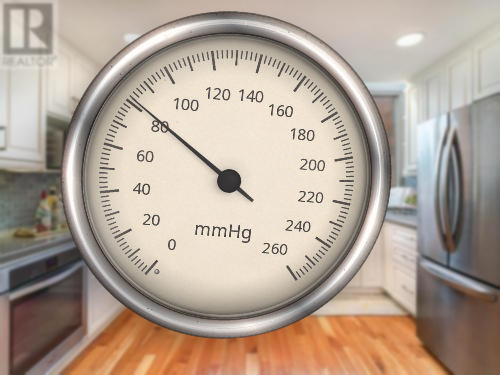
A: 82 mmHg
